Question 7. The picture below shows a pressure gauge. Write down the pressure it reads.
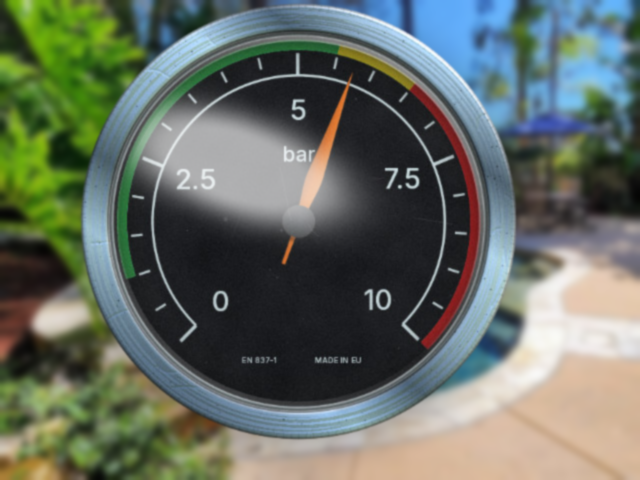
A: 5.75 bar
